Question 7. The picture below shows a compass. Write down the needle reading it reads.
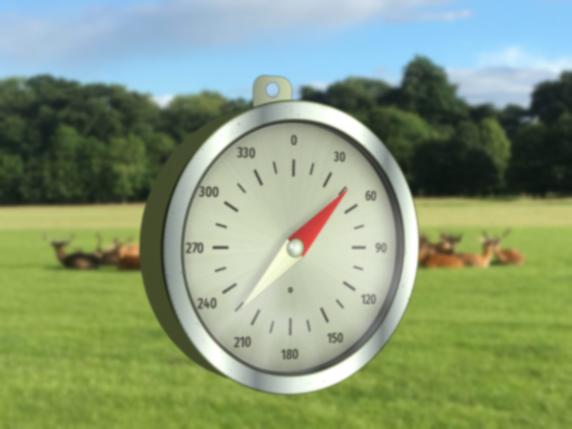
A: 45 °
